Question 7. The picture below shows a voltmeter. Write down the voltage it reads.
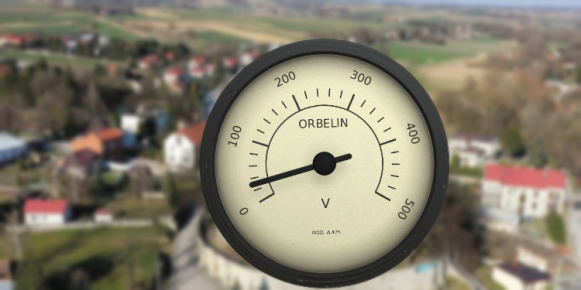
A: 30 V
